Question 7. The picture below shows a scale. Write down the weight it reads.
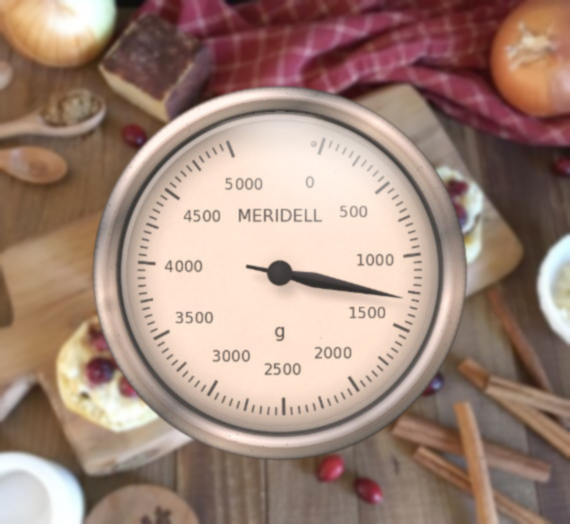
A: 1300 g
